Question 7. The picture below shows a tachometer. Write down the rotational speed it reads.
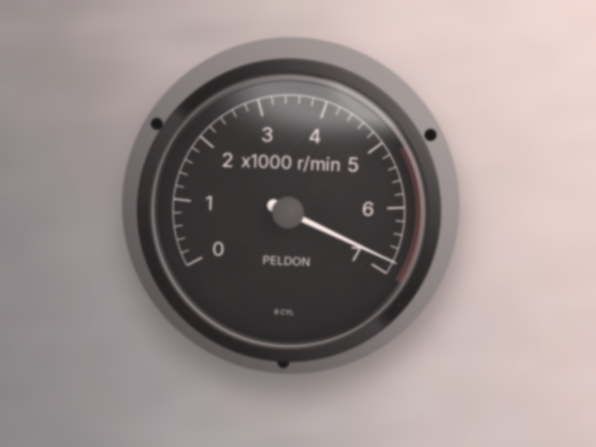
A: 6800 rpm
